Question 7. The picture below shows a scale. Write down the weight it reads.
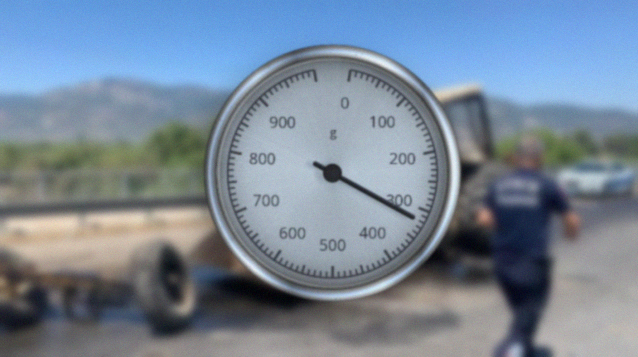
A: 320 g
